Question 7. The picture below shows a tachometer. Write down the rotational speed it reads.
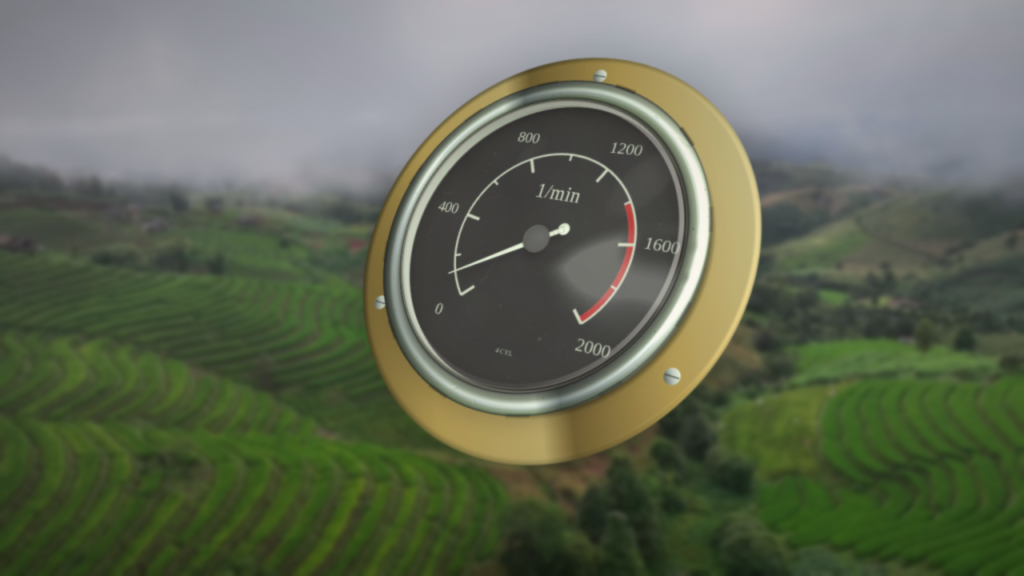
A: 100 rpm
